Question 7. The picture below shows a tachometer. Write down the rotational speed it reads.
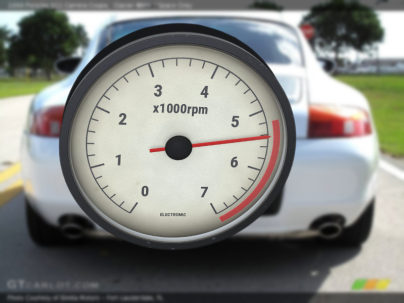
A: 5400 rpm
